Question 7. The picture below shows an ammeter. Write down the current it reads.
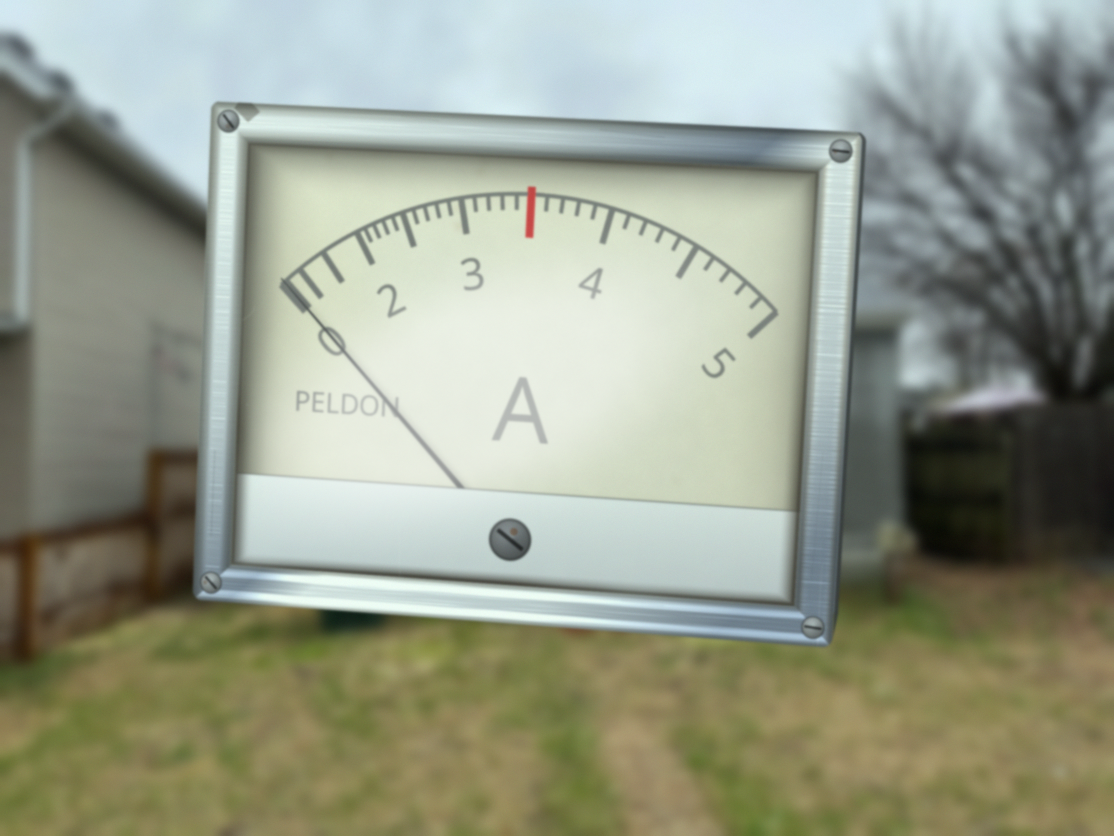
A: 0.5 A
